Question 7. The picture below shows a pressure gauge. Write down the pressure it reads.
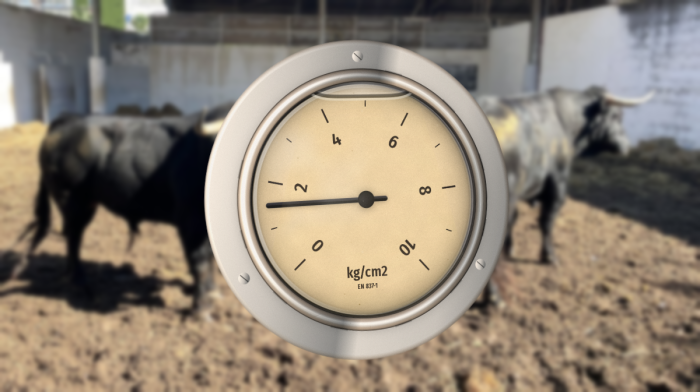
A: 1.5 kg/cm²
